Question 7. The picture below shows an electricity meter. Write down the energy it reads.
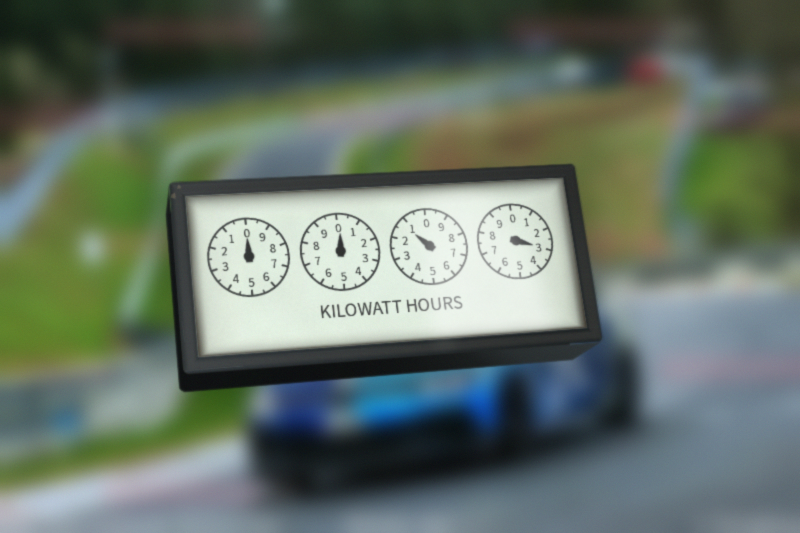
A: 13 kWh
